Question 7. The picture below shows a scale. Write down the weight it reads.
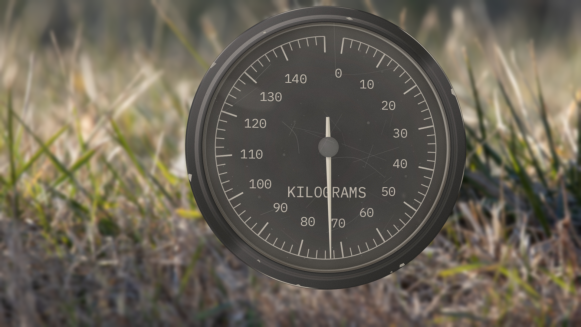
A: 73 kg
